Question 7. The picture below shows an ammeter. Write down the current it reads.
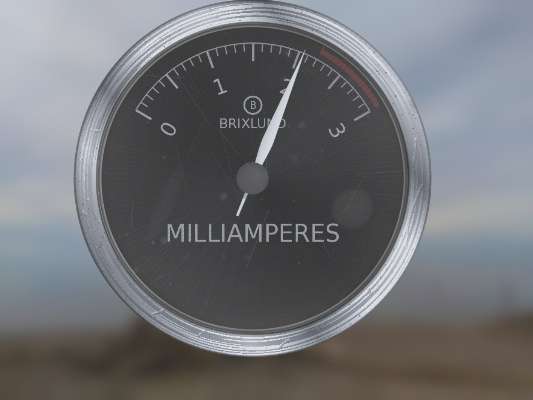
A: 2.05 mA
